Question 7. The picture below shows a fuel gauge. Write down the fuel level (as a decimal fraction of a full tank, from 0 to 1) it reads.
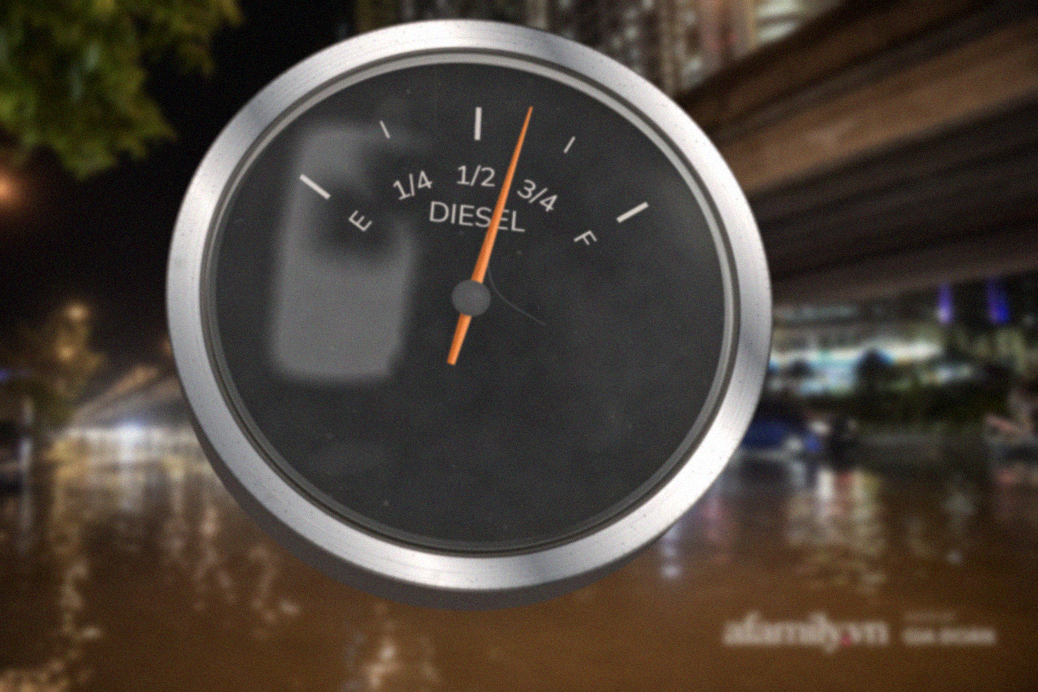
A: 0.625
